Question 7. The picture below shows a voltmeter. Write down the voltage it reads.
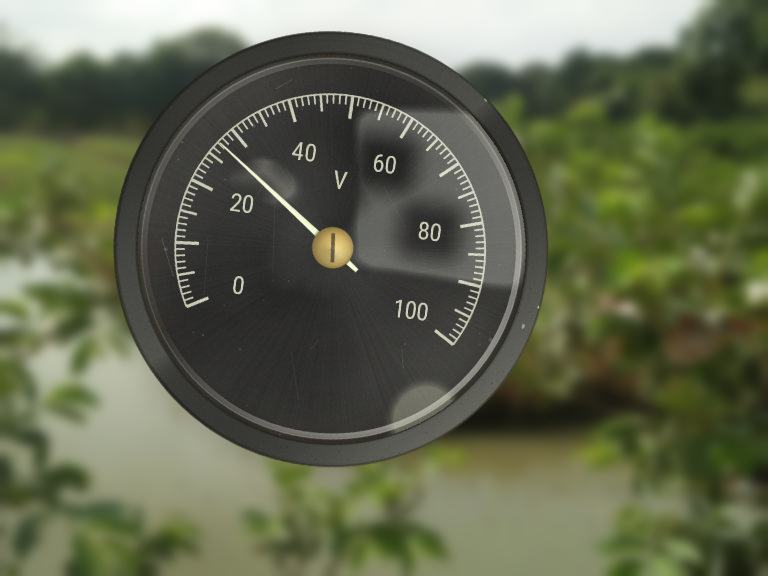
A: 27 V
